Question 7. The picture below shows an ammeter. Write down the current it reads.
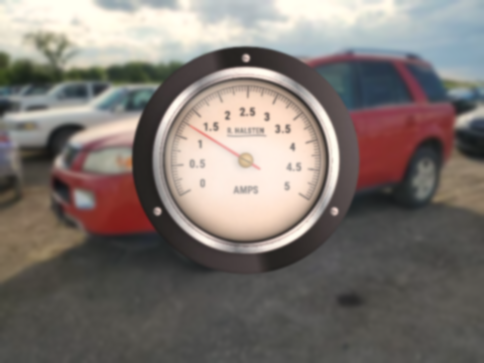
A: 1.25 A
